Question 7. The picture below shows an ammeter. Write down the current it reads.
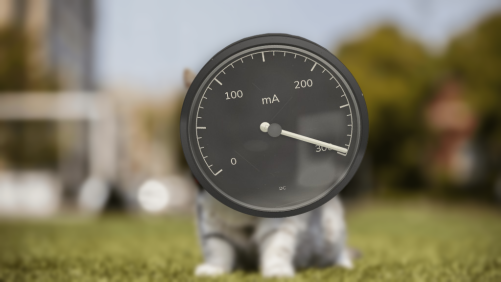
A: 295 mA
